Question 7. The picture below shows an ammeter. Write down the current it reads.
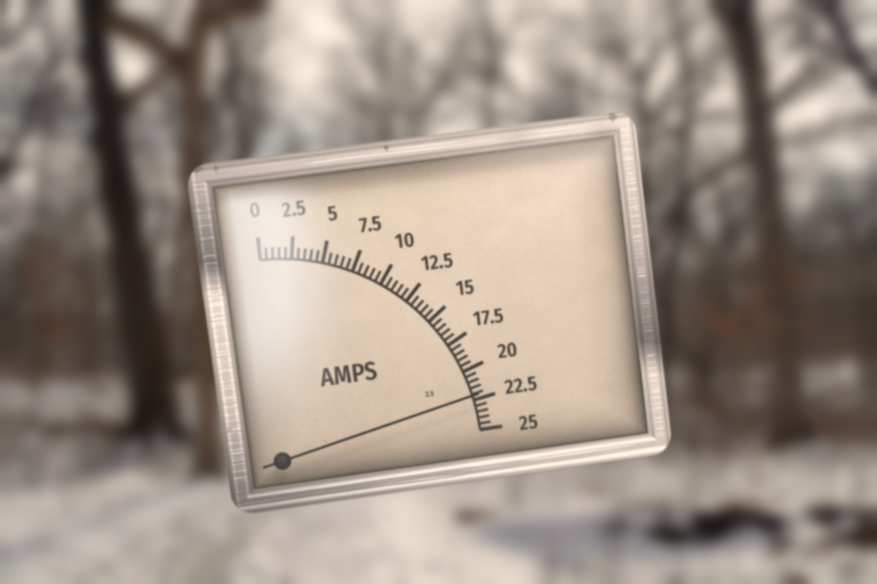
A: 22 A
